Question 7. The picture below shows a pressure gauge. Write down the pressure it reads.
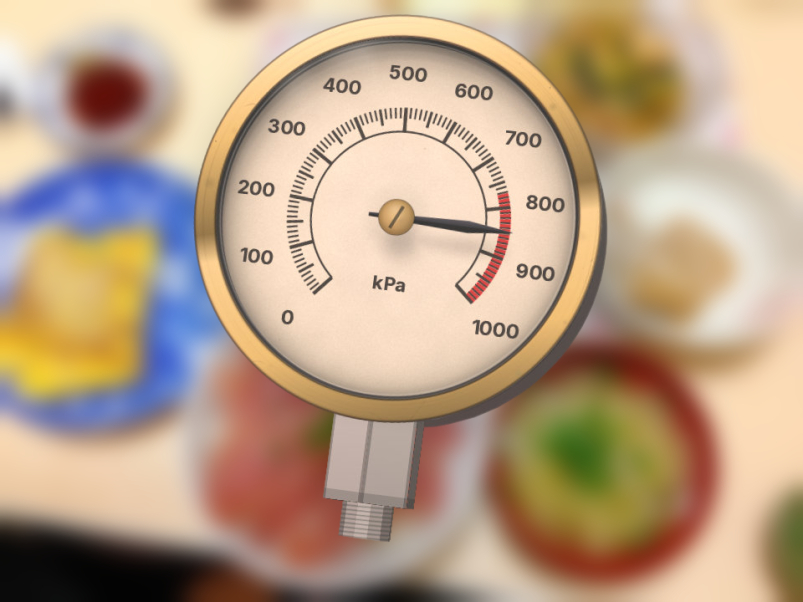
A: 850 kPa
